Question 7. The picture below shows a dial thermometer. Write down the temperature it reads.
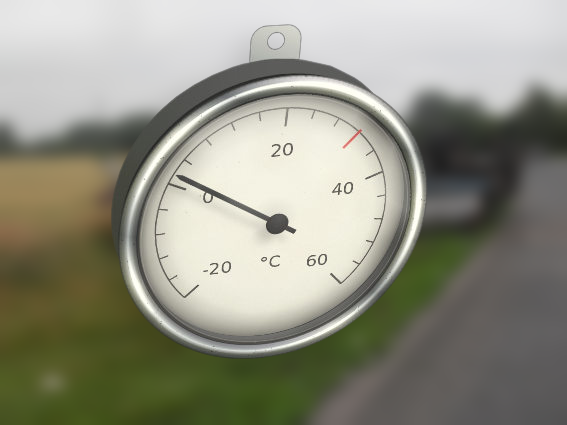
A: 2 °C
